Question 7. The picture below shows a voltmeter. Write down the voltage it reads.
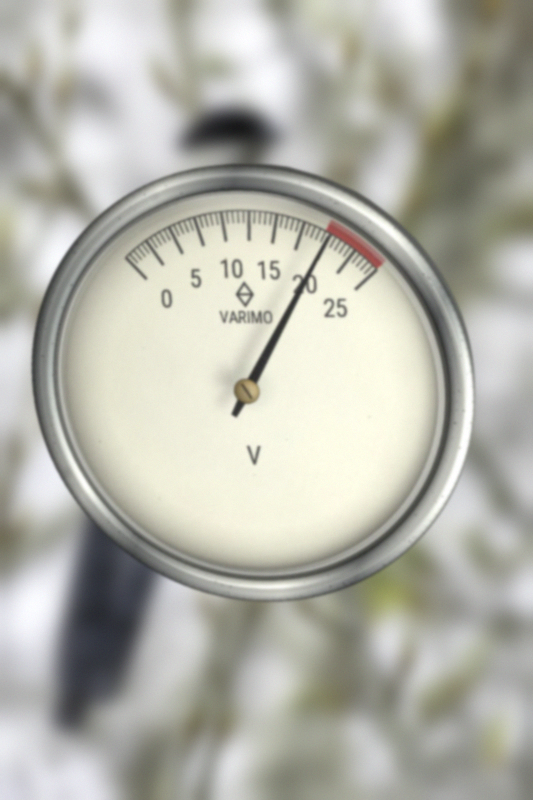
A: 20 V
